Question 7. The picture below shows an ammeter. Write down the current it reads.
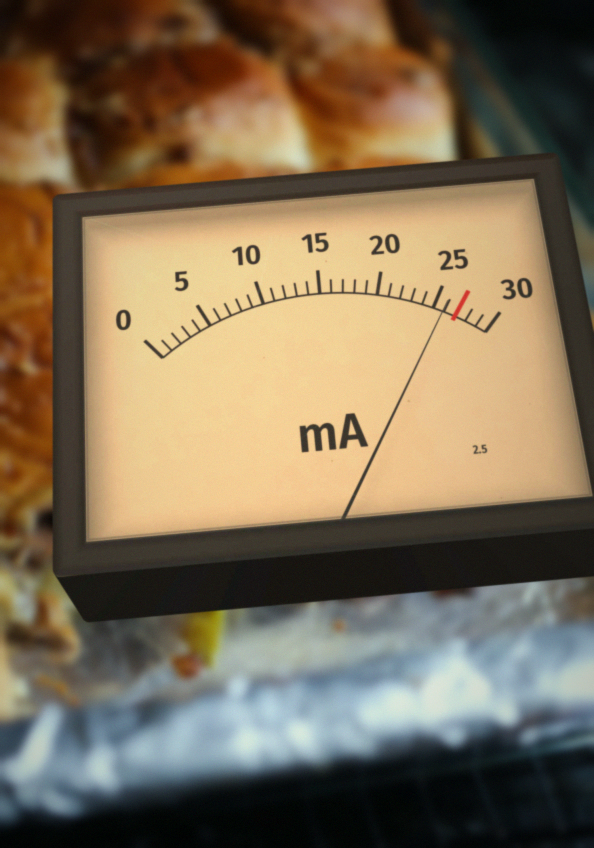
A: 26 mA
